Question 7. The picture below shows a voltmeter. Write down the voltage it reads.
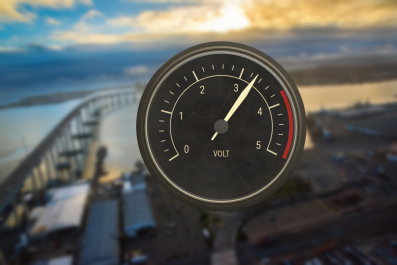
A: 3.3 V
